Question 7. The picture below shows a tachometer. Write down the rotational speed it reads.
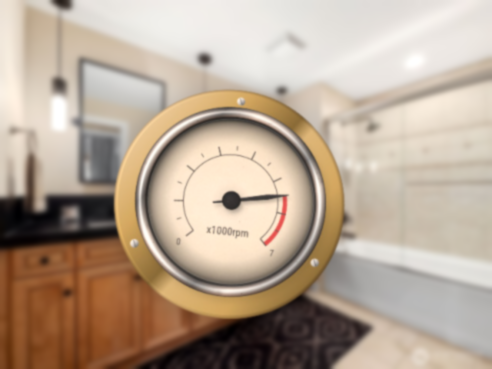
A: 5500 rpm
